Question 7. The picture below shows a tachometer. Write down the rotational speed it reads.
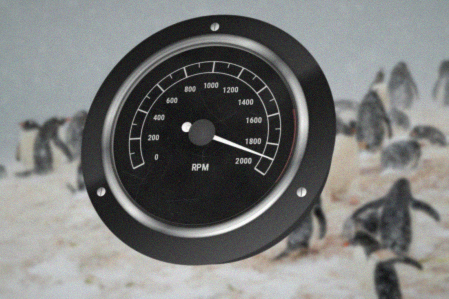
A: 1900 rpm
